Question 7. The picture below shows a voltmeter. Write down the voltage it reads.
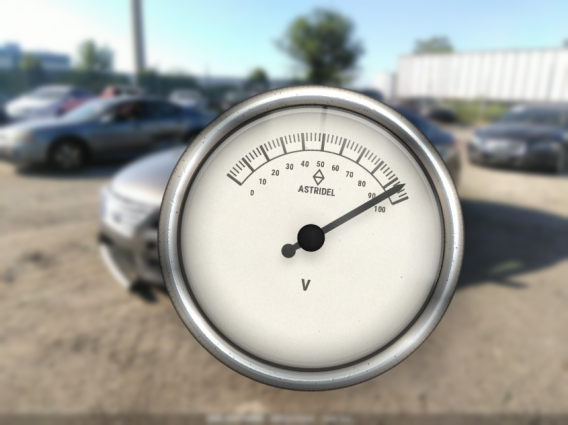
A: 94 V
